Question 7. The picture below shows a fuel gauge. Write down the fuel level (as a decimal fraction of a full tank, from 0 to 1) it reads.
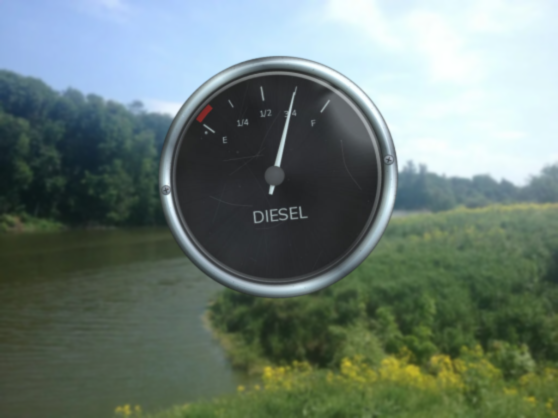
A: 0.75
